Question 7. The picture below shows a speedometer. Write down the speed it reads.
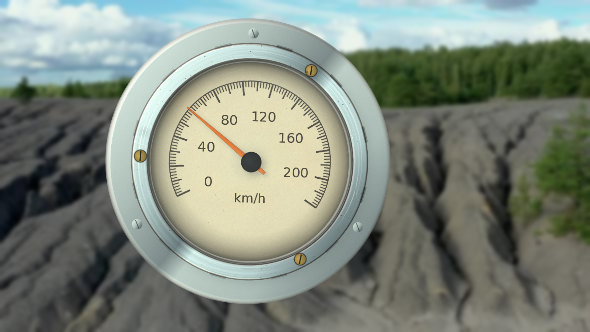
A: 60 km/h
